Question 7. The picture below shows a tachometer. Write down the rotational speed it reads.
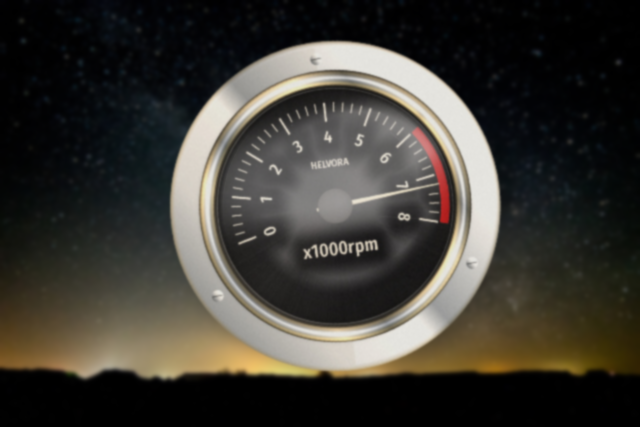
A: 7200 rpm
